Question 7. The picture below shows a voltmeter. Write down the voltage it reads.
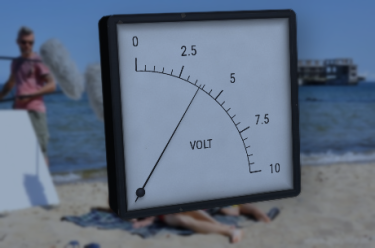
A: 3.75 V
